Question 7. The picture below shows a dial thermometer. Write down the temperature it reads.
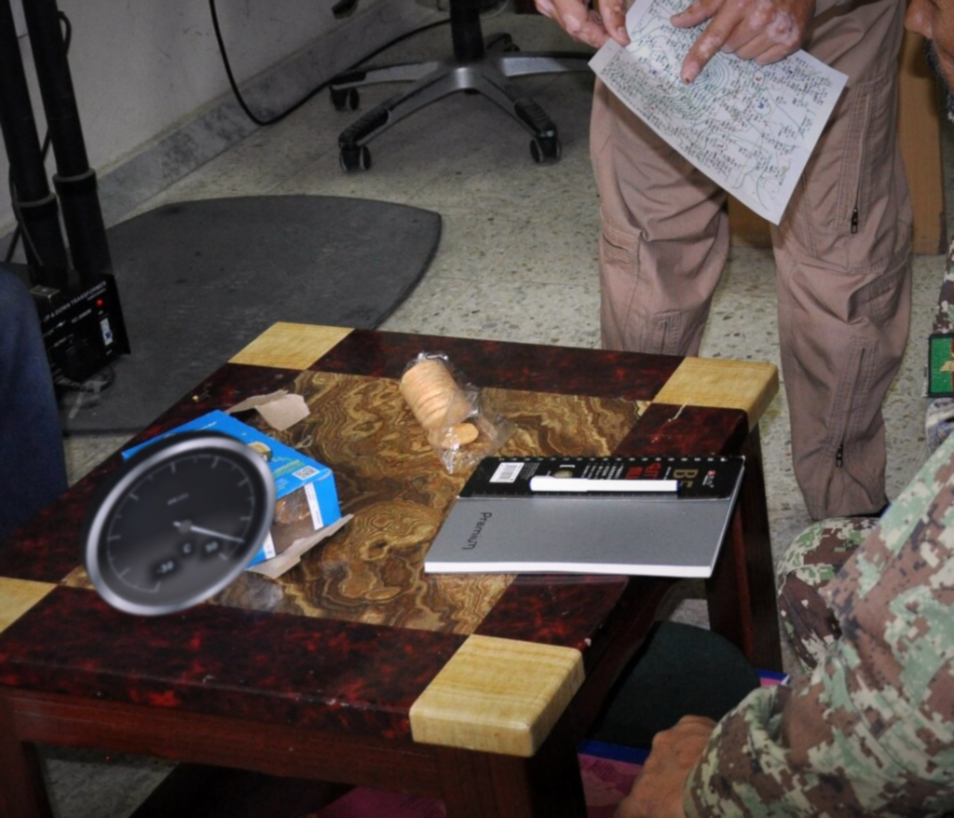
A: 45 °C
